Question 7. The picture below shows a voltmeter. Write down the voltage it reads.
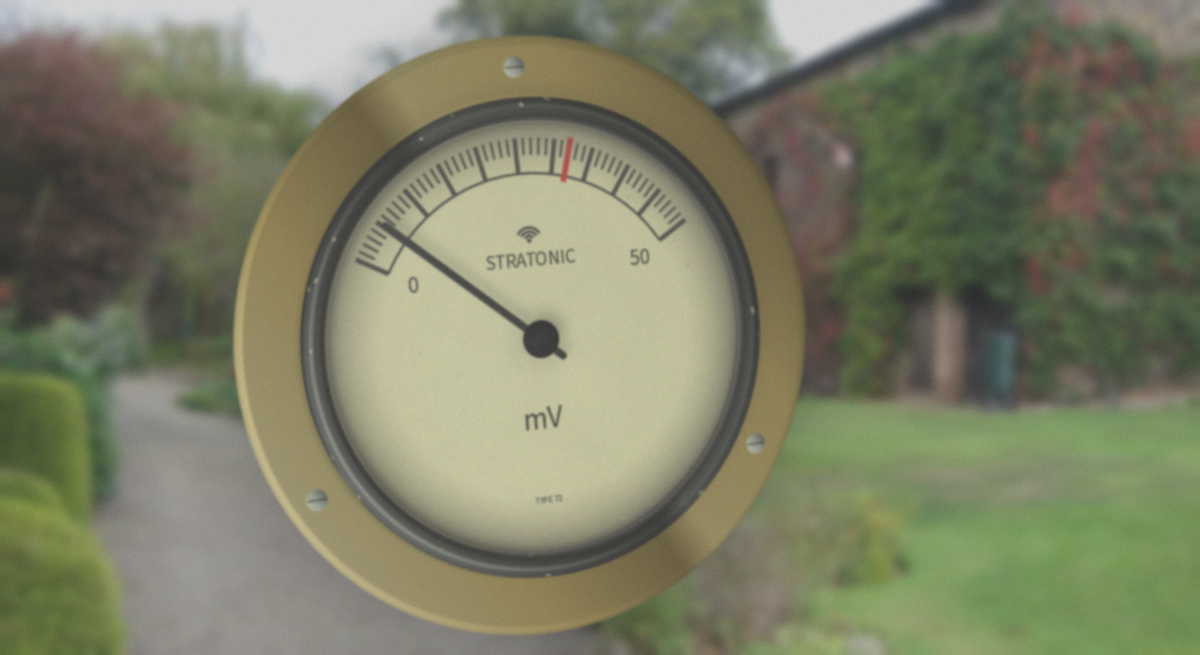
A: 5 mV
